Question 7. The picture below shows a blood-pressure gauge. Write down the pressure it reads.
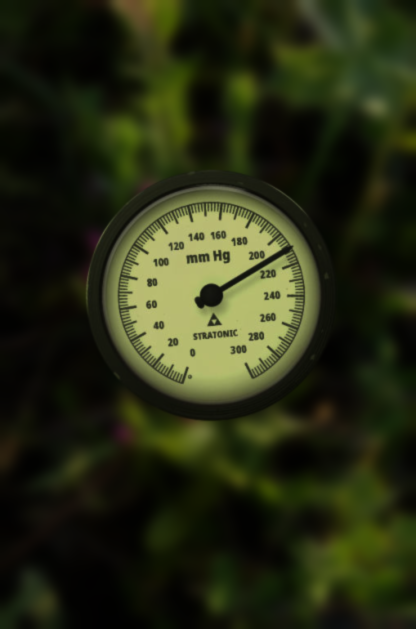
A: 210 mmHg
